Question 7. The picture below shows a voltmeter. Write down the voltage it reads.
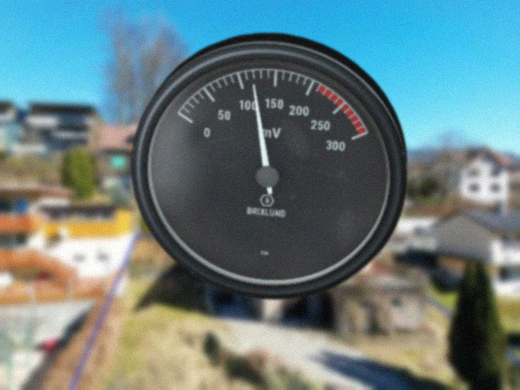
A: 120 mV
